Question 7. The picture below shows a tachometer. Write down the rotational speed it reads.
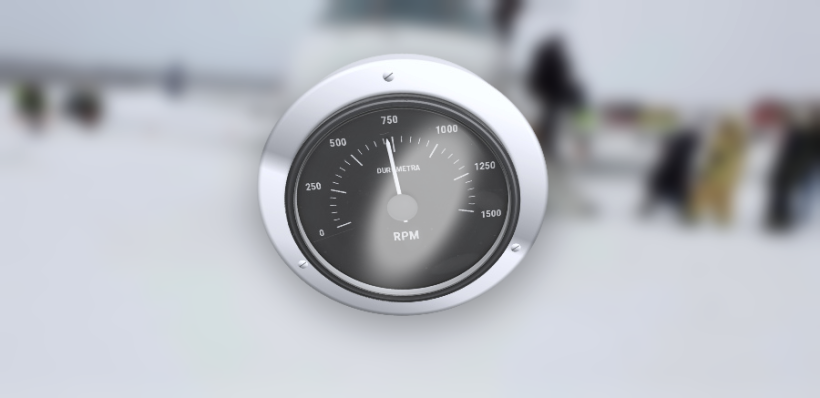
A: 725 rpm
